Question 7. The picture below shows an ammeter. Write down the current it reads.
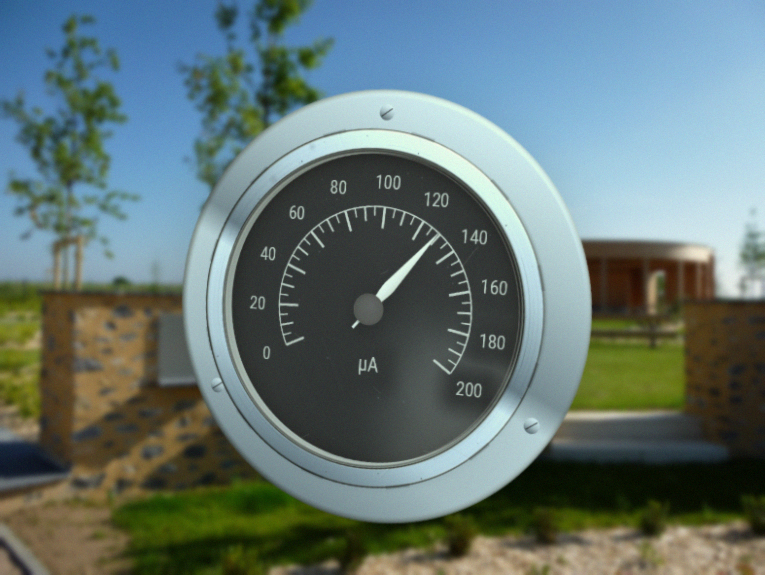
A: 130 µA
